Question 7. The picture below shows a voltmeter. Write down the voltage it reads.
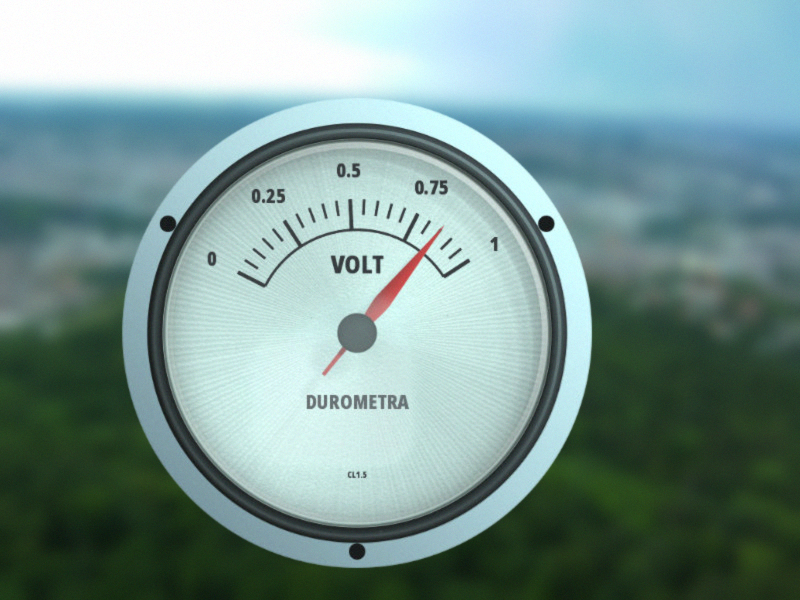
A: 0.85 V
